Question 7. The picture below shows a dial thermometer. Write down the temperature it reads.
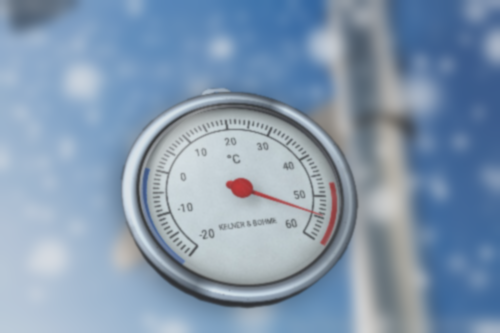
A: 55 °C
